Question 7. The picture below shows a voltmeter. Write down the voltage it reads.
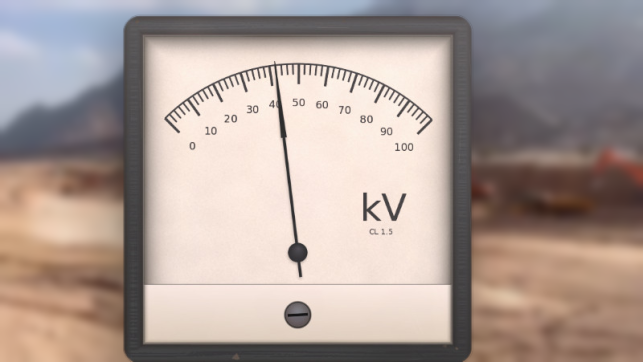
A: 42 kV
